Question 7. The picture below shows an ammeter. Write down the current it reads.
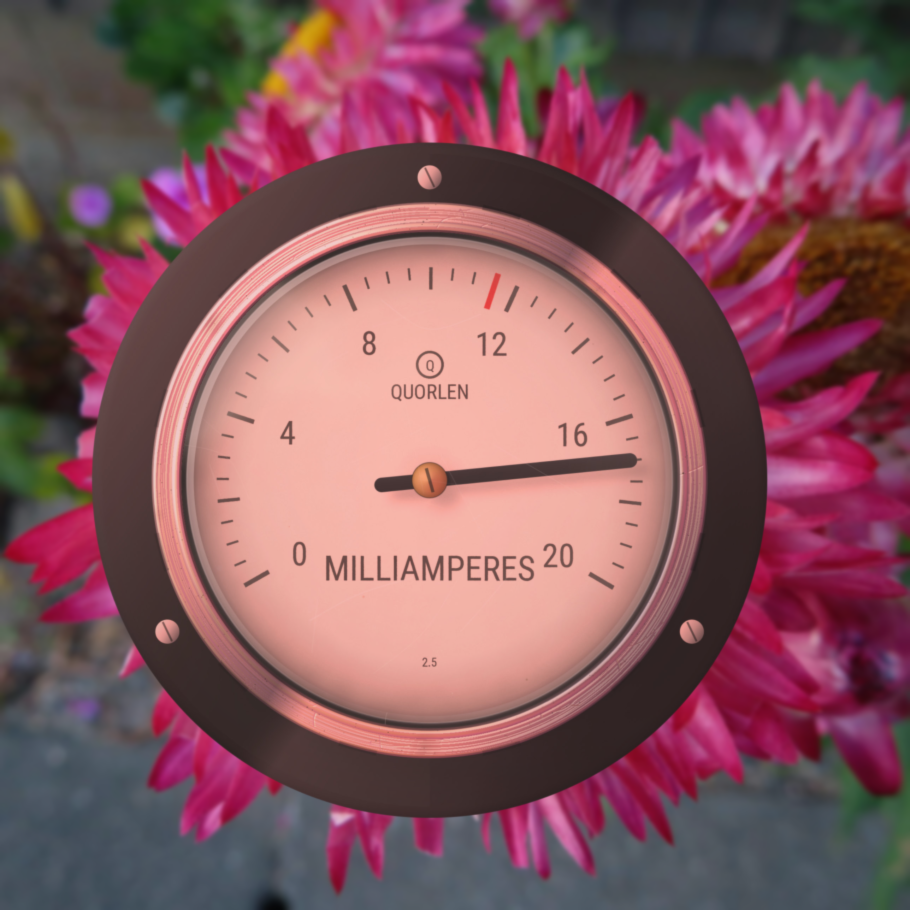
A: 17 mA
